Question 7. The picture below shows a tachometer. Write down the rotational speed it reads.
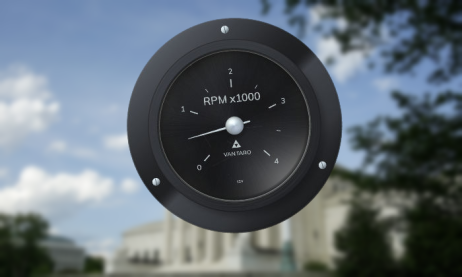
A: 500 rpm
